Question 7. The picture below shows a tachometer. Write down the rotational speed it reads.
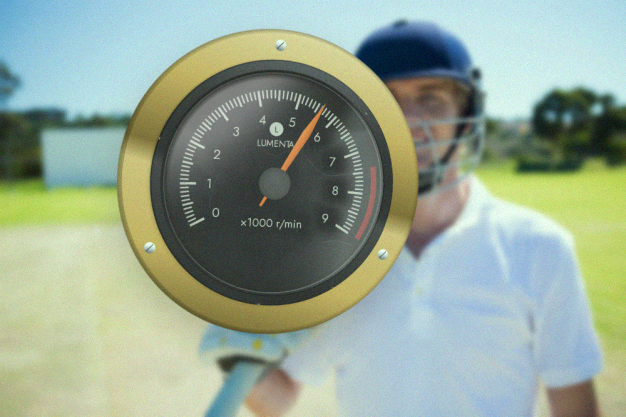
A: 5600 rpm
